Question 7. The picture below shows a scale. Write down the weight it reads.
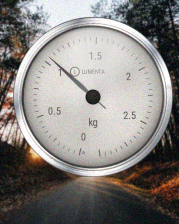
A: 1.05 kg
